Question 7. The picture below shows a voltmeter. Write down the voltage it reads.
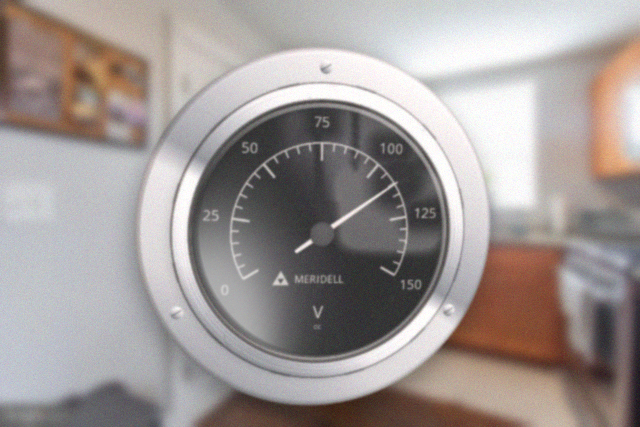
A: 110 V
